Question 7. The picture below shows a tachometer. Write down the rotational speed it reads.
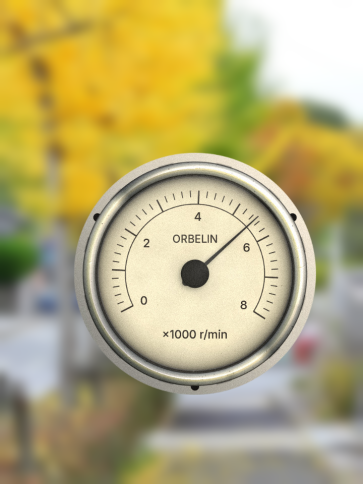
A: 5500 rpm
